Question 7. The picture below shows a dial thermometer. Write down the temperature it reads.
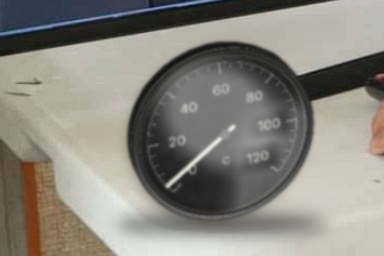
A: 4 °C
